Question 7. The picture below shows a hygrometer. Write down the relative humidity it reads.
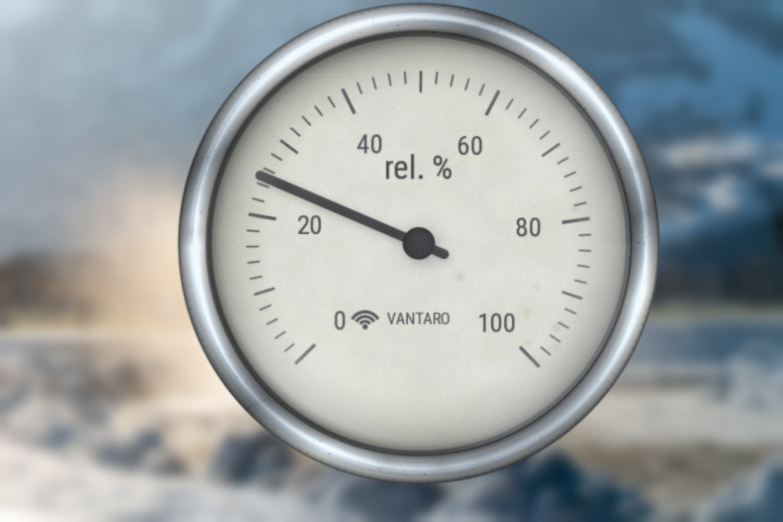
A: 25 %
